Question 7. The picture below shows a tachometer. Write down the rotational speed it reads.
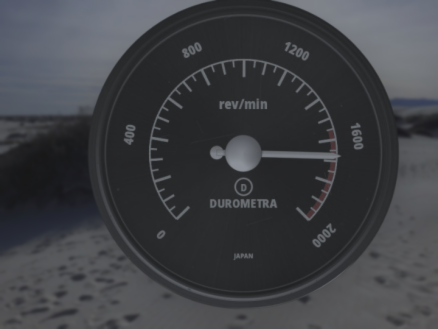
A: 1675 rpm
